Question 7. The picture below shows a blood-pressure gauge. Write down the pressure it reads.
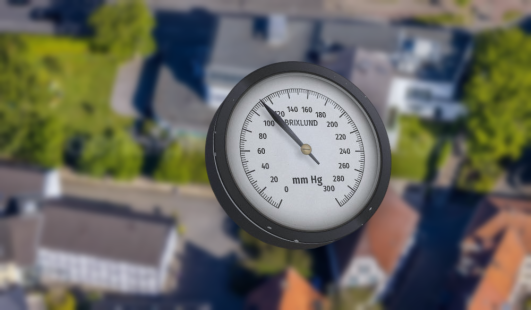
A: 110 mmHg
